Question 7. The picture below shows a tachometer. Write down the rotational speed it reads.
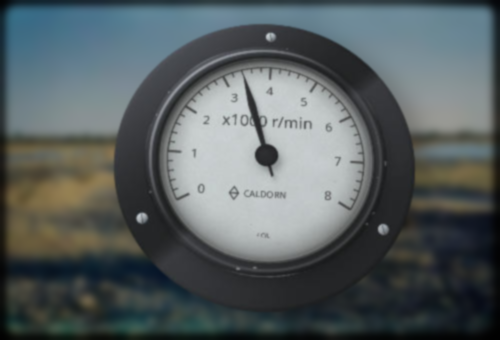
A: 3400 rpm
